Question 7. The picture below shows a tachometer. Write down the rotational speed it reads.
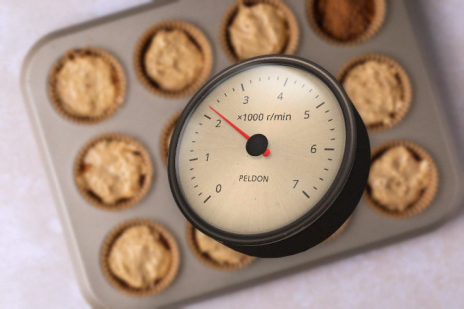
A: 2200 rpm
